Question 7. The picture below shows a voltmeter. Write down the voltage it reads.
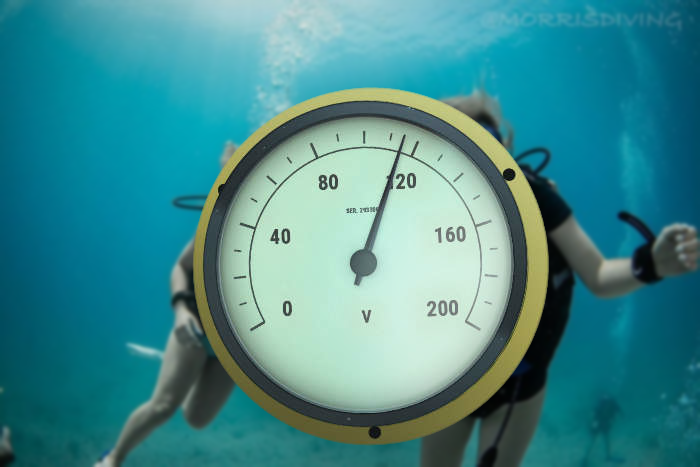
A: 115 V
